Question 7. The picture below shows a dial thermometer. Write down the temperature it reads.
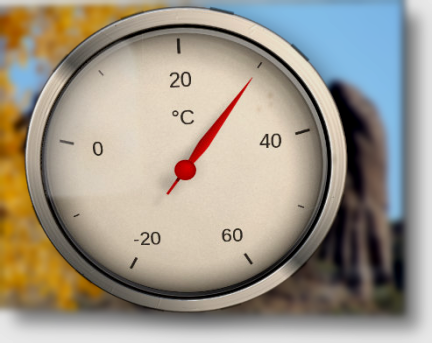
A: 30 °C
